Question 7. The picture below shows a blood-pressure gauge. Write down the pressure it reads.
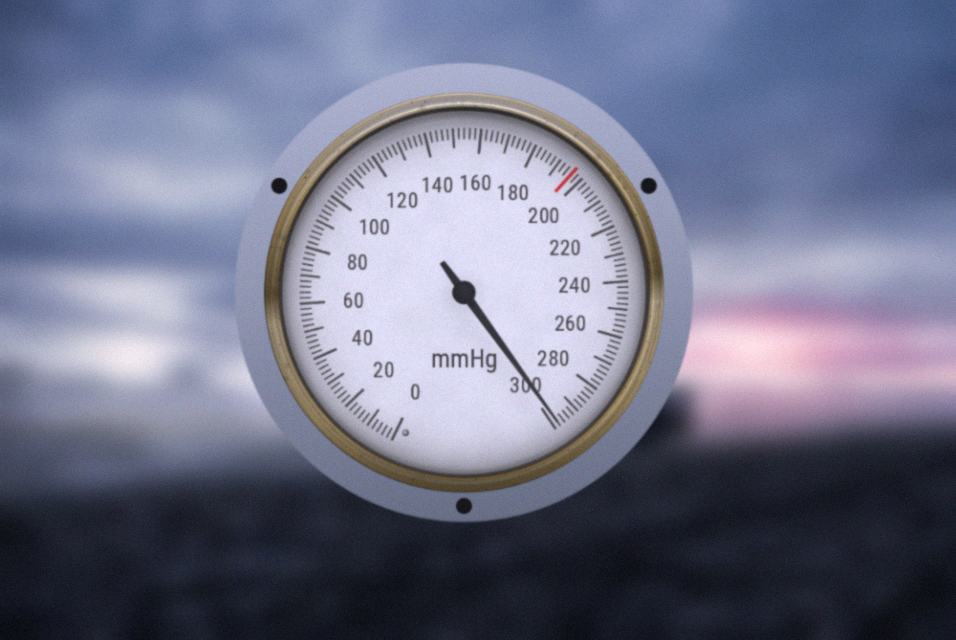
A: 298 mmHg
